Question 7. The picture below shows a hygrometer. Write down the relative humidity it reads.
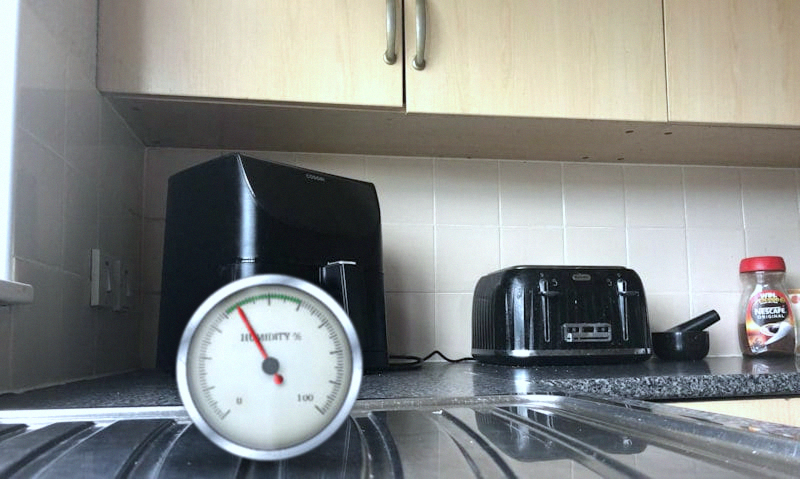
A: 40 %
